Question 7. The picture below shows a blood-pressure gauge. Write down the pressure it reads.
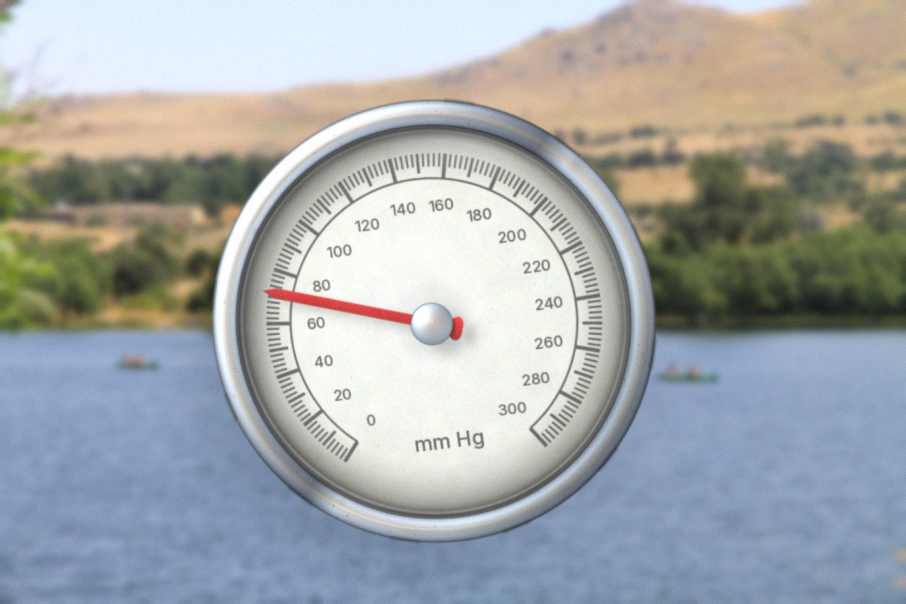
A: 72 mmHg
